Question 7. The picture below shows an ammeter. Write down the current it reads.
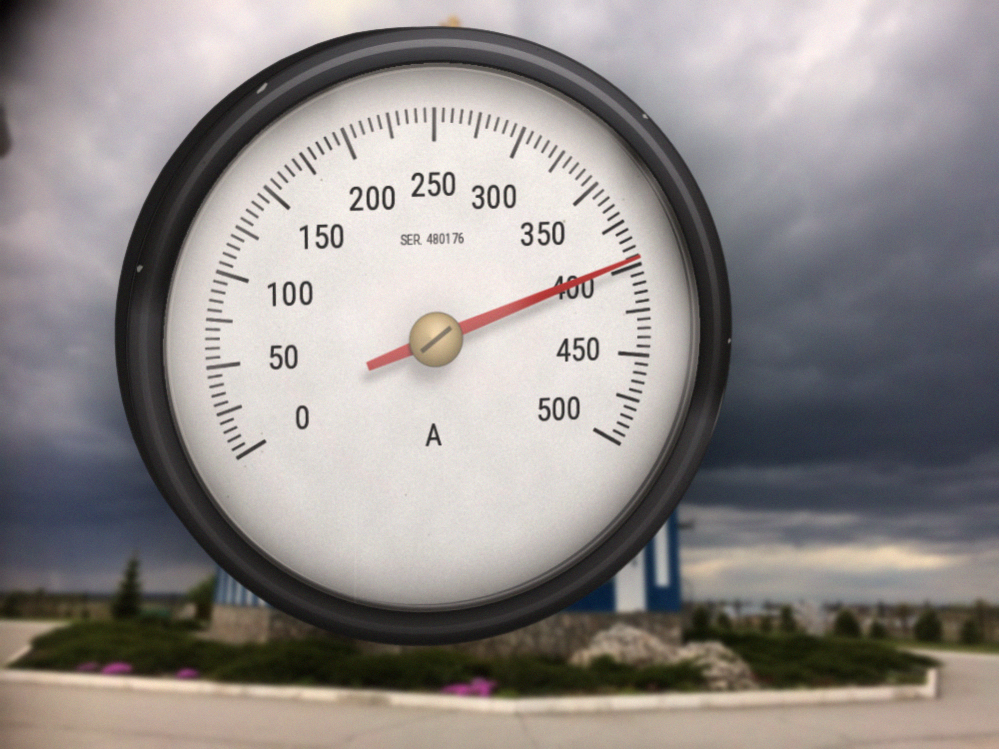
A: 395 A
